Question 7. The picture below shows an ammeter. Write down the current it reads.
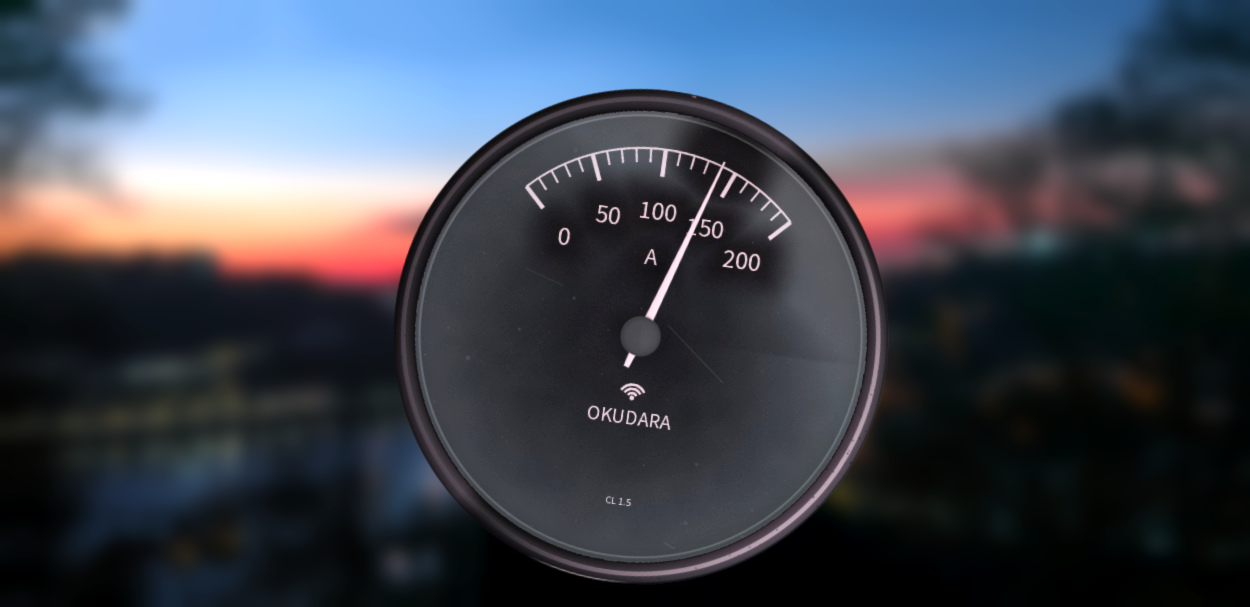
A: 140 A
